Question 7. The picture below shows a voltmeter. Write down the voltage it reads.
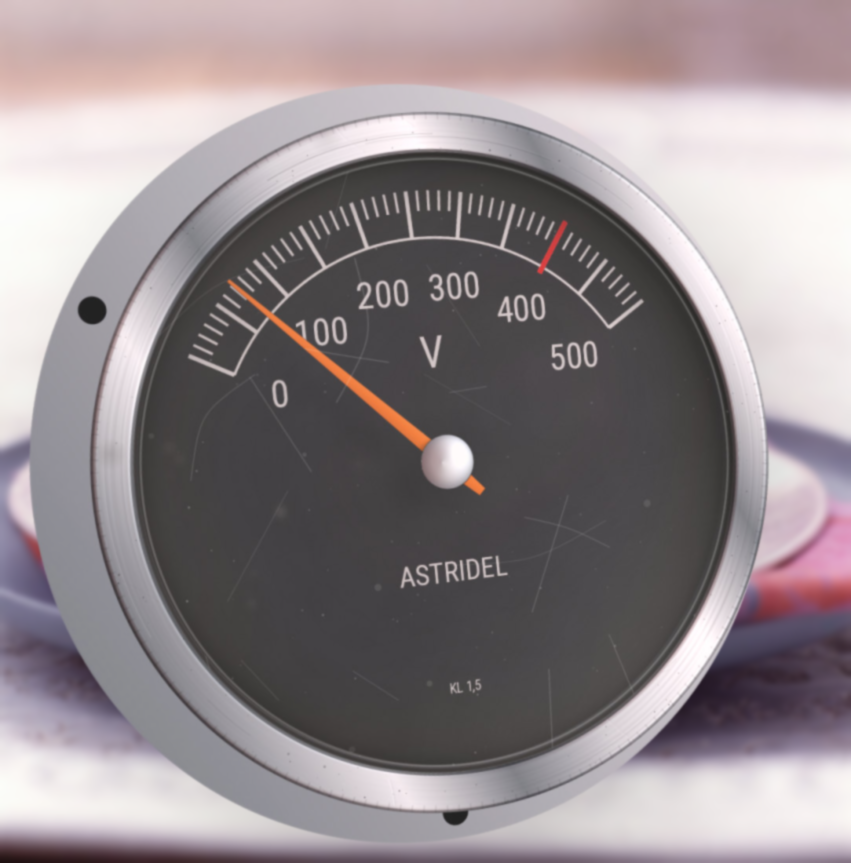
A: 70 V
